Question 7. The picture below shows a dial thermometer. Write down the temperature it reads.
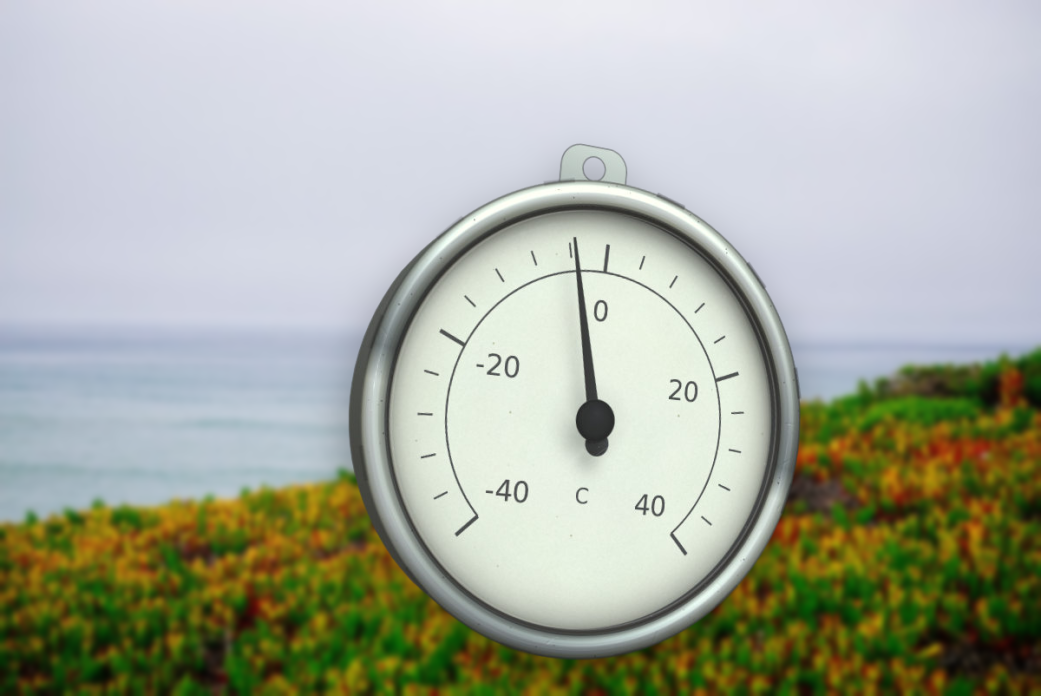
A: -4 °C
